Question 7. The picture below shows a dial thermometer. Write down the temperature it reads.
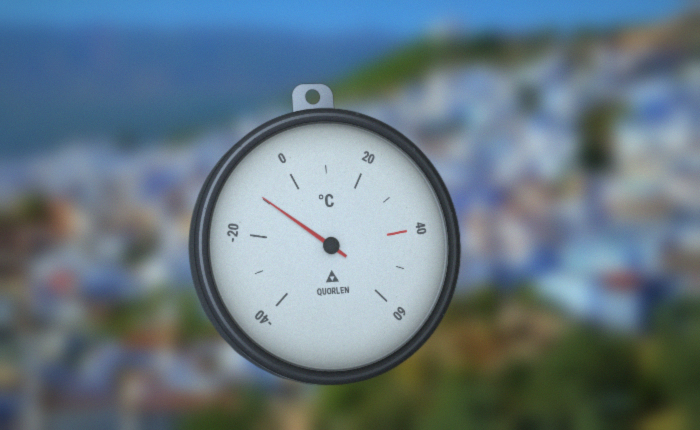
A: -10 °C
